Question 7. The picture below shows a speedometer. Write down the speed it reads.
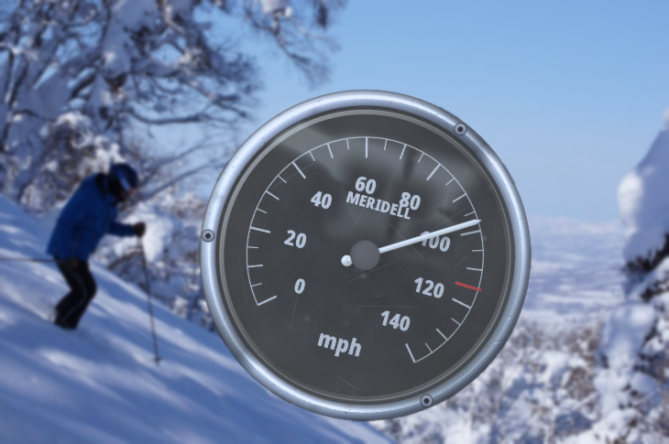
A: 97.5 mph
